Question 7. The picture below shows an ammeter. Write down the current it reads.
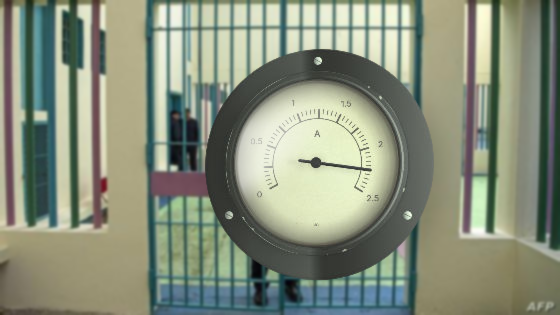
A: 2.25 A
